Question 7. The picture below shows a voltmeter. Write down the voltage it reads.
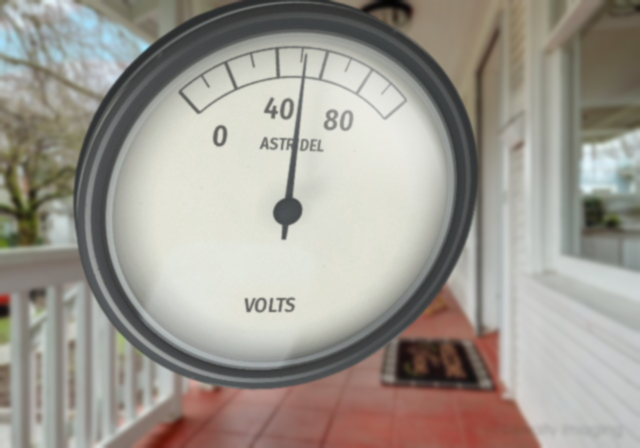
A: 50 V
